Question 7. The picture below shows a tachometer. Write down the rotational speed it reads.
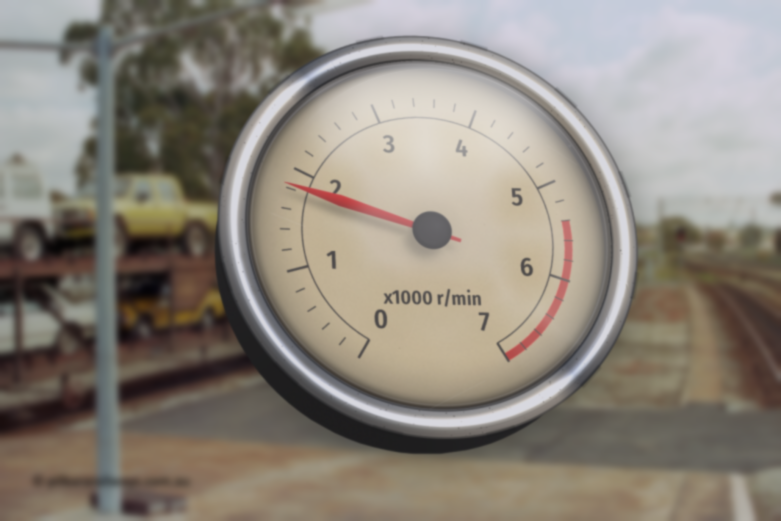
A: 1800 rpm
